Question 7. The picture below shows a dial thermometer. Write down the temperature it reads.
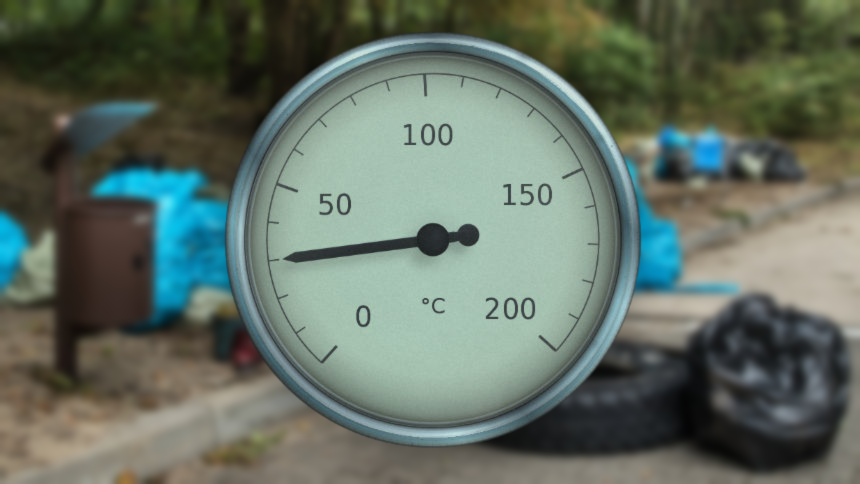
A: 30 °C
